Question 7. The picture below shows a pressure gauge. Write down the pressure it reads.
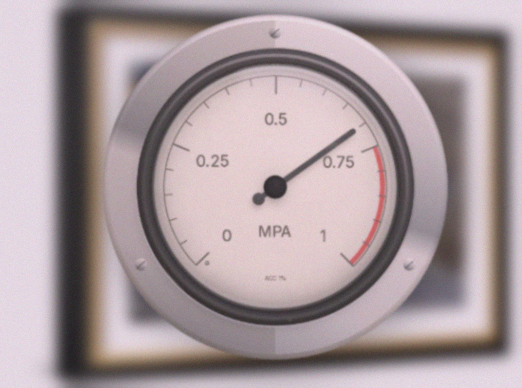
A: 0.7 MPa
